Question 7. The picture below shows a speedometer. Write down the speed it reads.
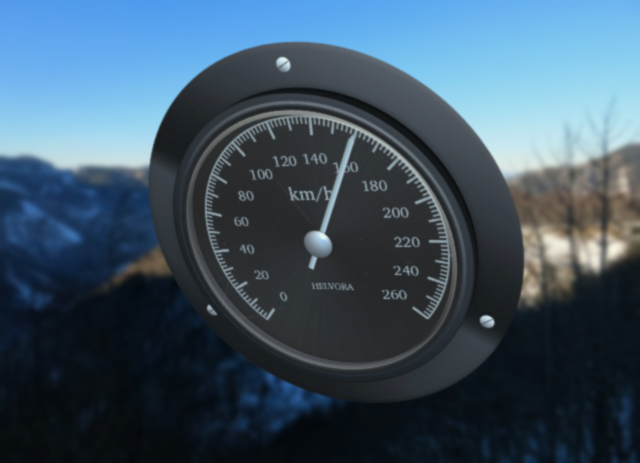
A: 160 km/h
